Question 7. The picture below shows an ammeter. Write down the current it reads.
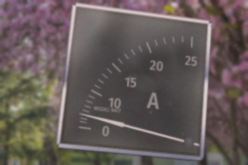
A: 5 A
